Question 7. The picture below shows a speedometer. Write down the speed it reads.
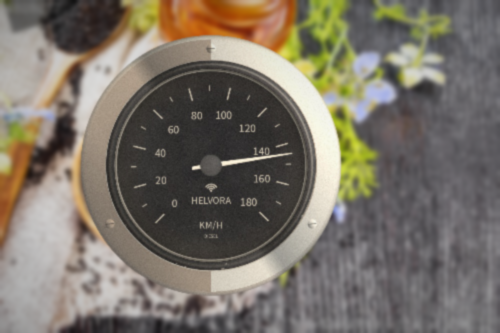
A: 145 km/h
